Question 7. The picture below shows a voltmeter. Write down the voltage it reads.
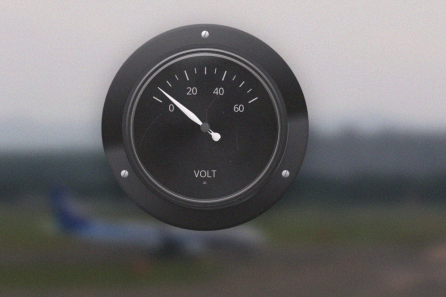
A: 5 V
